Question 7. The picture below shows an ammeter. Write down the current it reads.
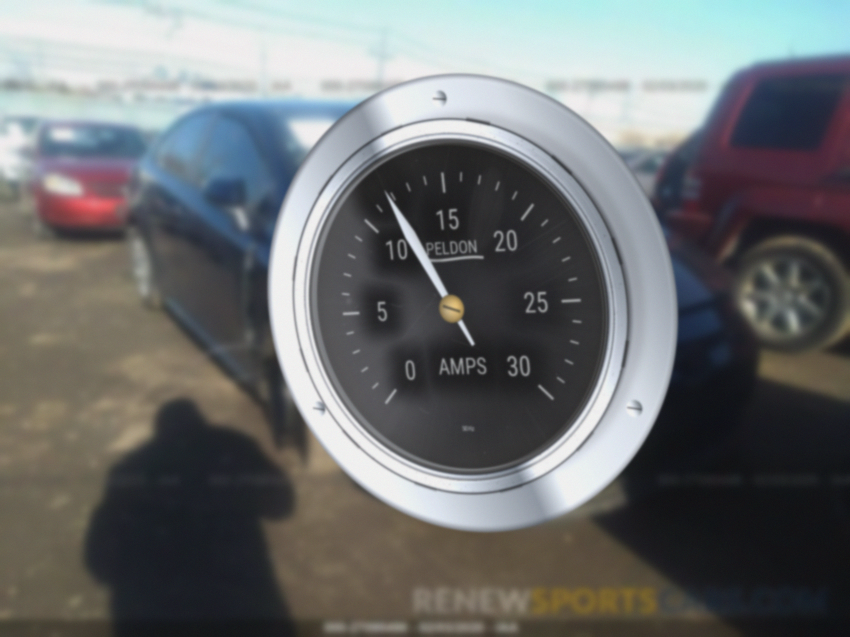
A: 12 A
